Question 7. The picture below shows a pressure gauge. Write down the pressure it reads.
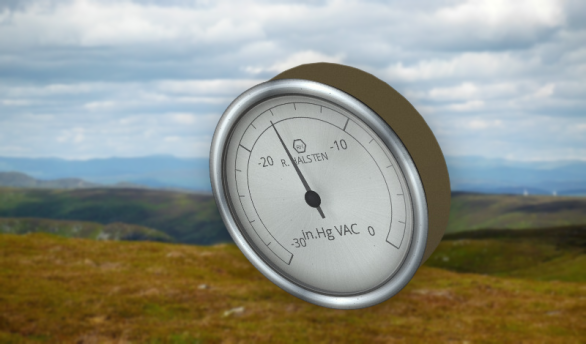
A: -16 inHg
